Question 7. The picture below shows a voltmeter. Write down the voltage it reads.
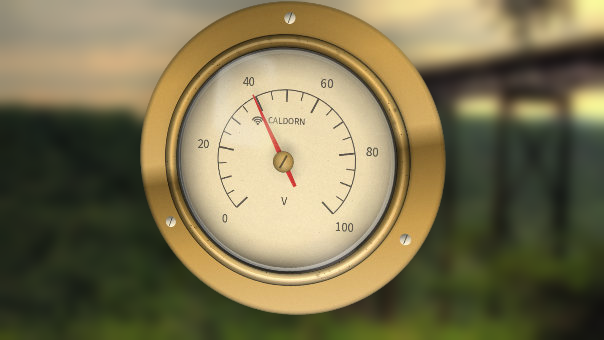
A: 40 V
